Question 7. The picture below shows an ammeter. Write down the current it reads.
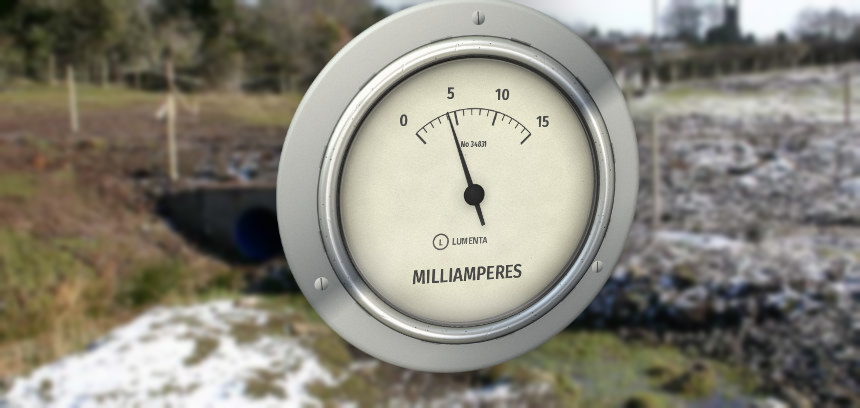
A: 4 mA
